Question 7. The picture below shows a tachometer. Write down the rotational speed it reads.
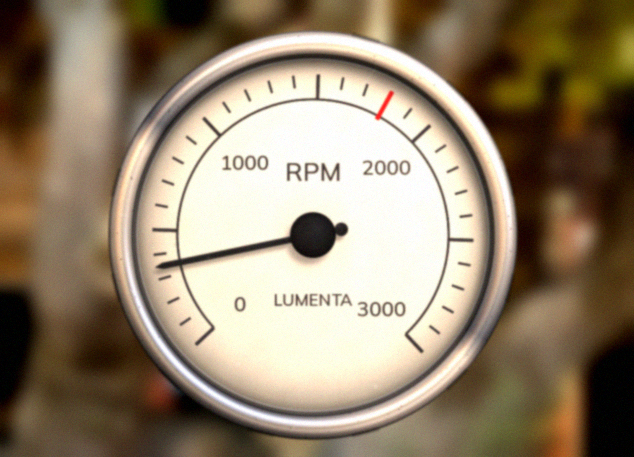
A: 350 rpm
